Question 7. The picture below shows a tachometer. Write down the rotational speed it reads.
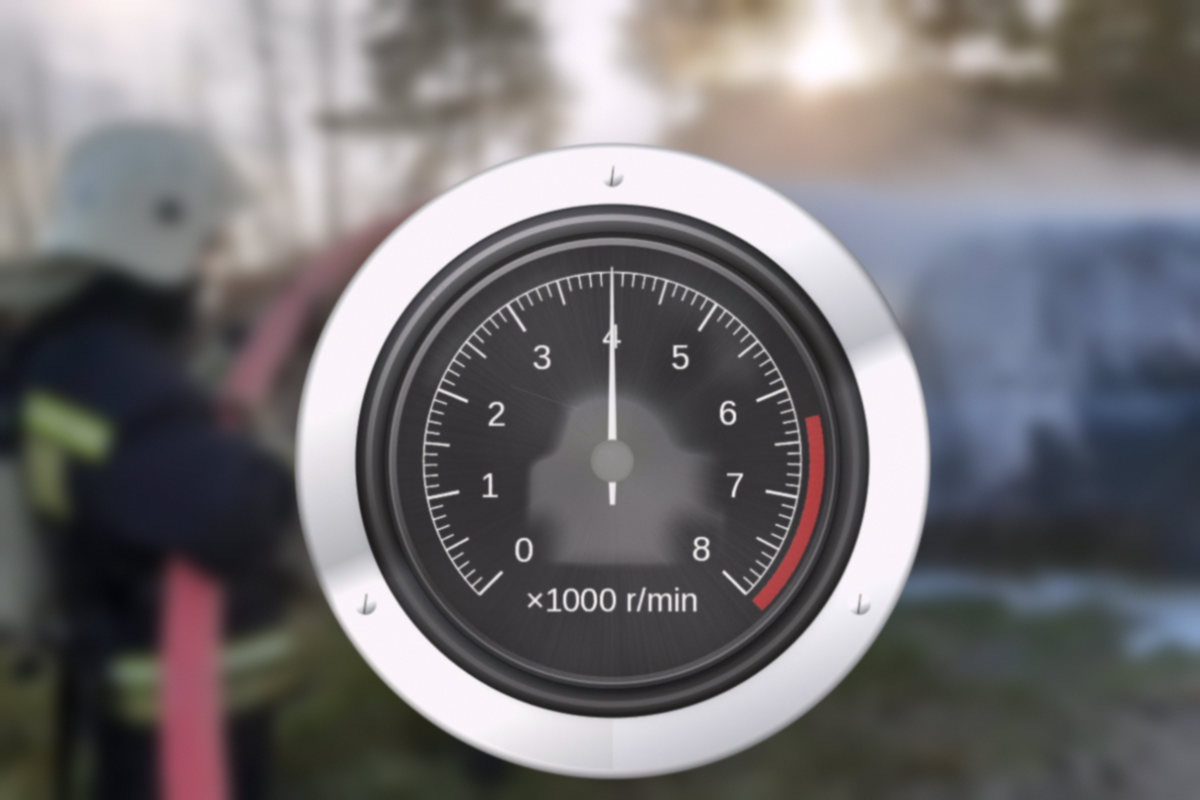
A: 4000 rpm
